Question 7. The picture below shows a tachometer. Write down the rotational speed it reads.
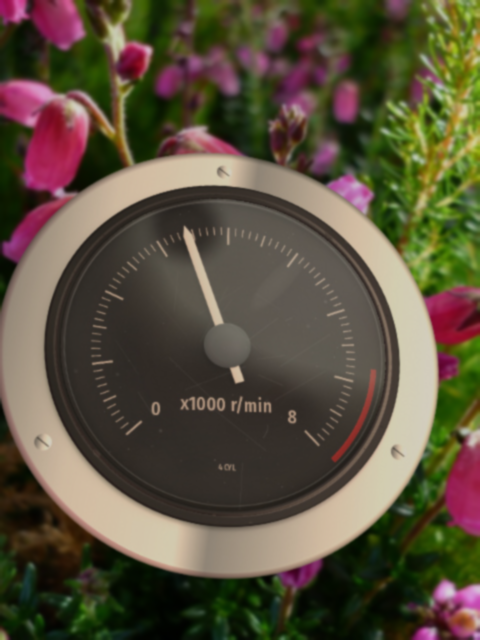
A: 3400 rpm
